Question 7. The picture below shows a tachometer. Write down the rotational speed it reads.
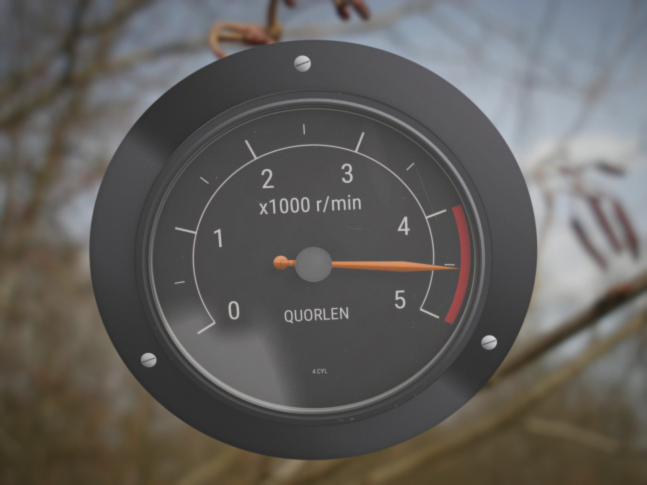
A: 4500 rpm
